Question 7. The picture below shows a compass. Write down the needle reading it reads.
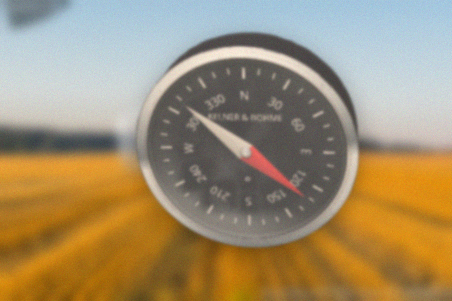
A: 130 °
